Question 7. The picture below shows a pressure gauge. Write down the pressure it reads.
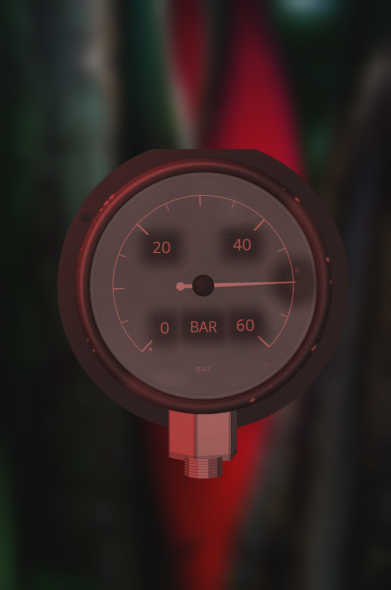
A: 50 bar
